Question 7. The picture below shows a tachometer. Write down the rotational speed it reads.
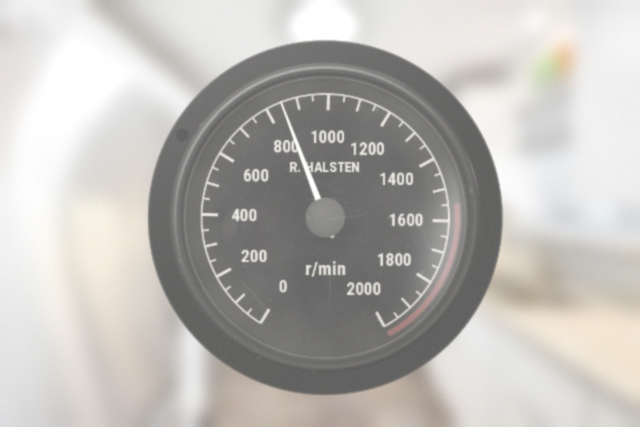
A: 850 rpm
